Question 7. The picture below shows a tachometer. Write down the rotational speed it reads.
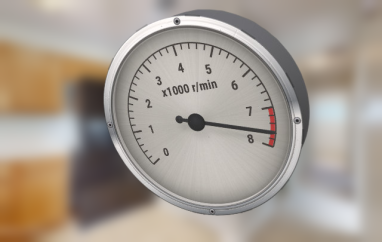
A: 7600 rpm
